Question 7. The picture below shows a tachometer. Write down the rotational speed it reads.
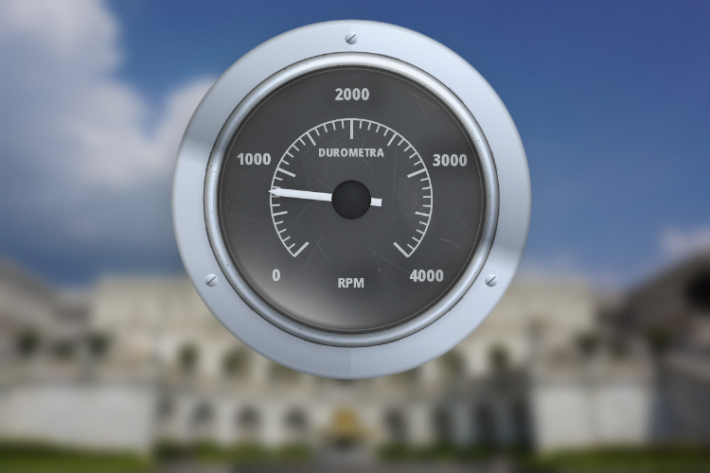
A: 750 rpm
